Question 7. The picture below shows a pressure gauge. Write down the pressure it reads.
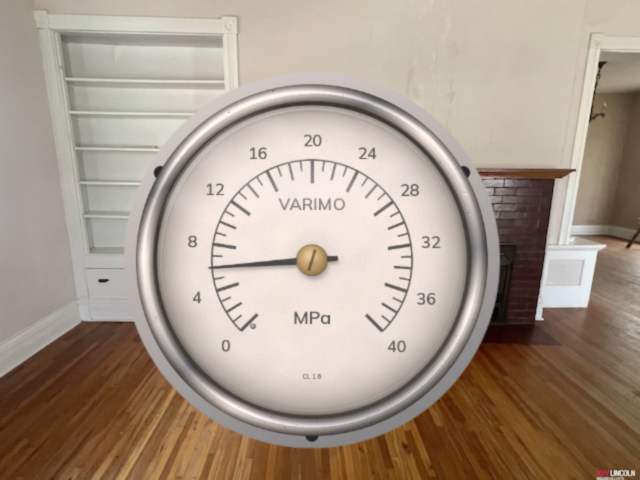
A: 6 MPa
